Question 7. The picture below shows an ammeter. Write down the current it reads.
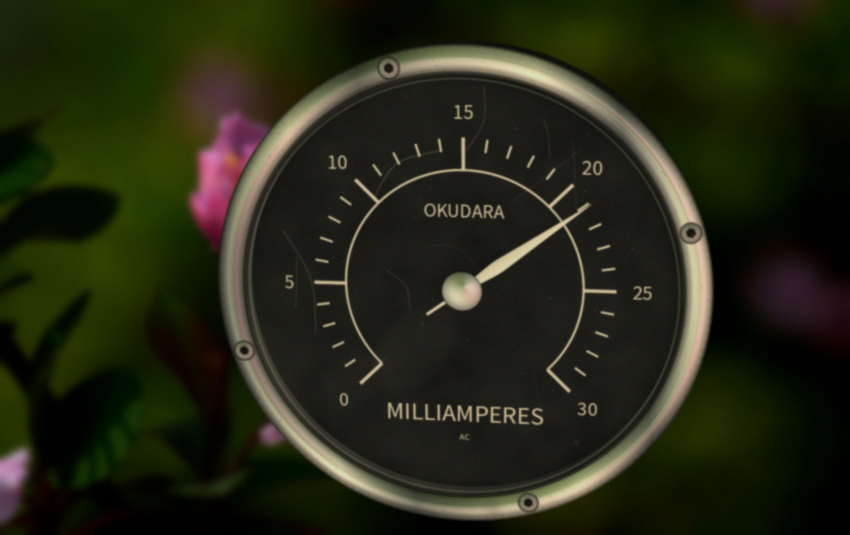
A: 21 mA
